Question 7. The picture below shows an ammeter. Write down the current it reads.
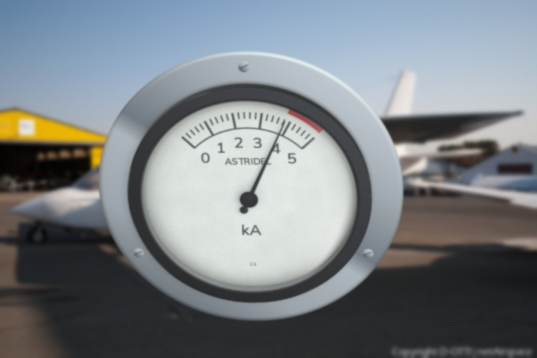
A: 3.8 kA
